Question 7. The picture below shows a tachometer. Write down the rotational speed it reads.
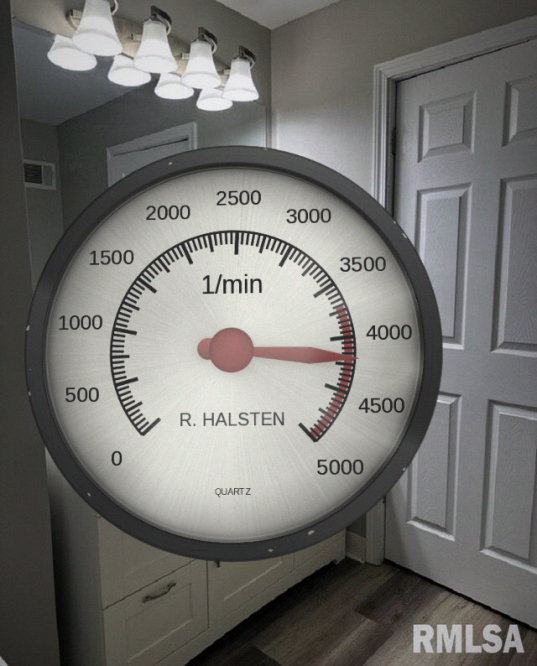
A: 4200 rpm
